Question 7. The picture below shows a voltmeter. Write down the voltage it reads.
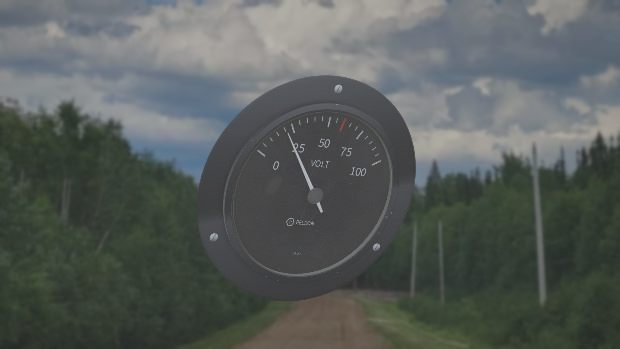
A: 20 V
